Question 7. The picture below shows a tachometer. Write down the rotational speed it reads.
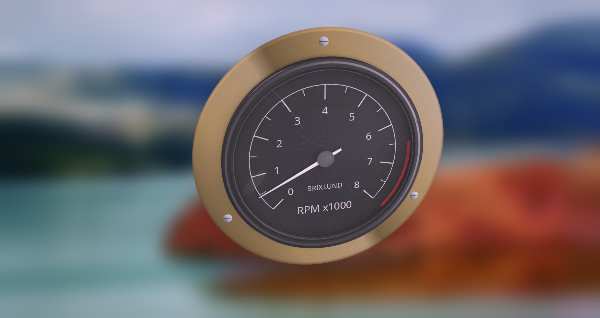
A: 500 rpm
